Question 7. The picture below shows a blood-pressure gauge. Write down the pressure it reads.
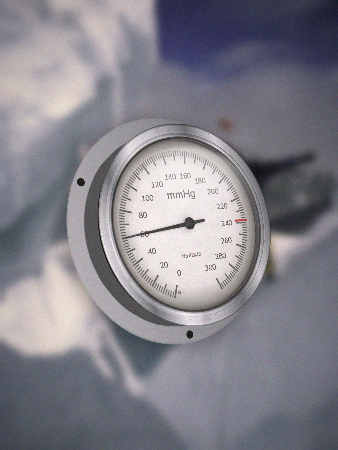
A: 60 mmHg
